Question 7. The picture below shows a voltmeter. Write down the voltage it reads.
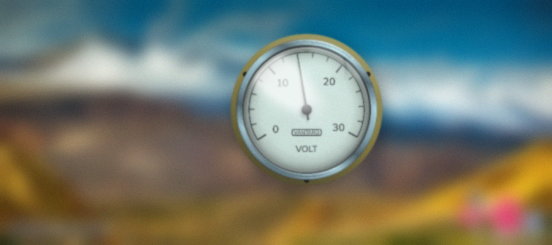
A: 14 V
